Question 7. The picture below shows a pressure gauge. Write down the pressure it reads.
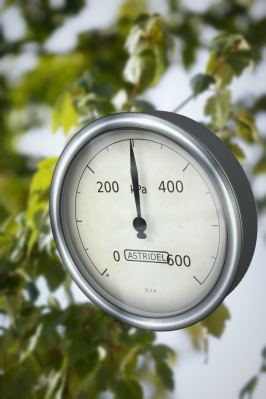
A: 300 kPa
